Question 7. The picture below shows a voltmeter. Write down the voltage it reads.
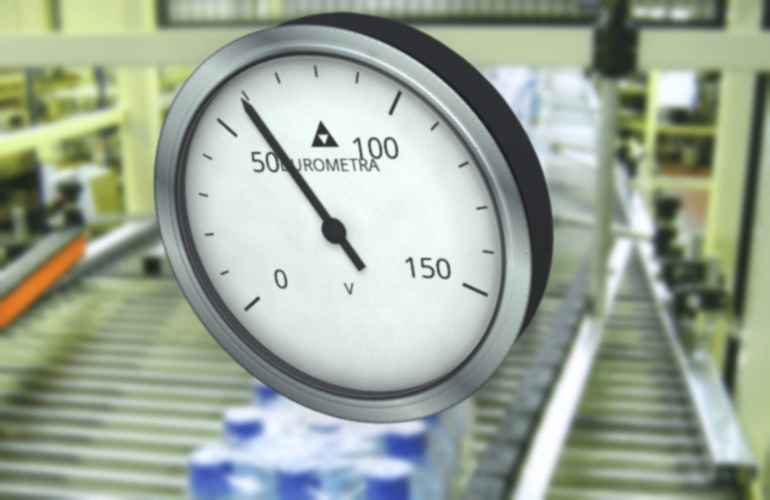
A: 60 V
